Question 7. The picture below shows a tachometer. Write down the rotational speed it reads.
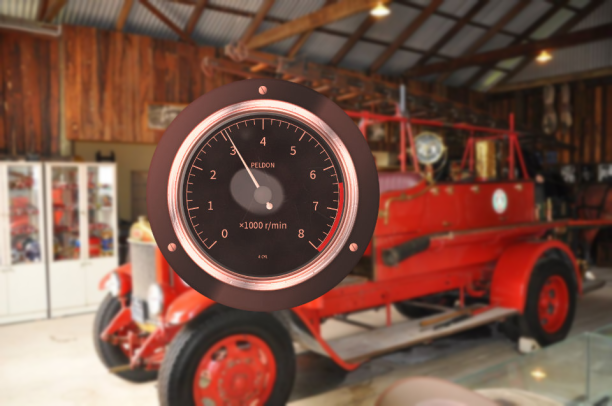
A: 3100 rpm
